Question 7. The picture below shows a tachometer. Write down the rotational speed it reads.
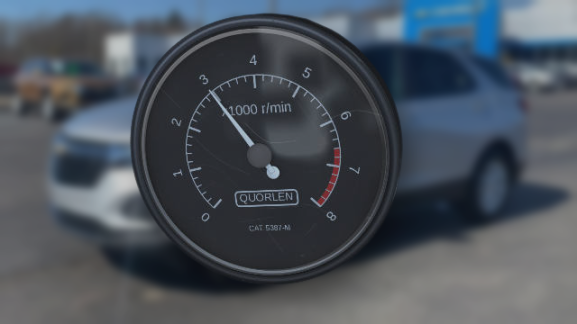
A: 3000 rpm
